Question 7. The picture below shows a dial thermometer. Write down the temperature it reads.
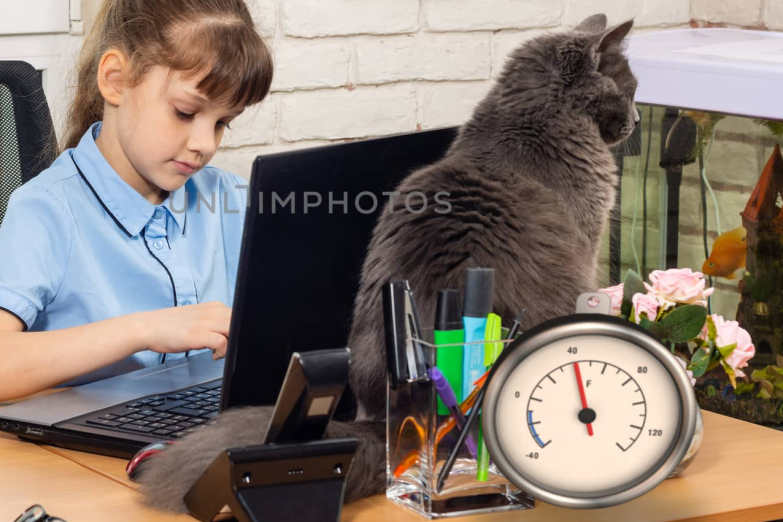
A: 40 °F
